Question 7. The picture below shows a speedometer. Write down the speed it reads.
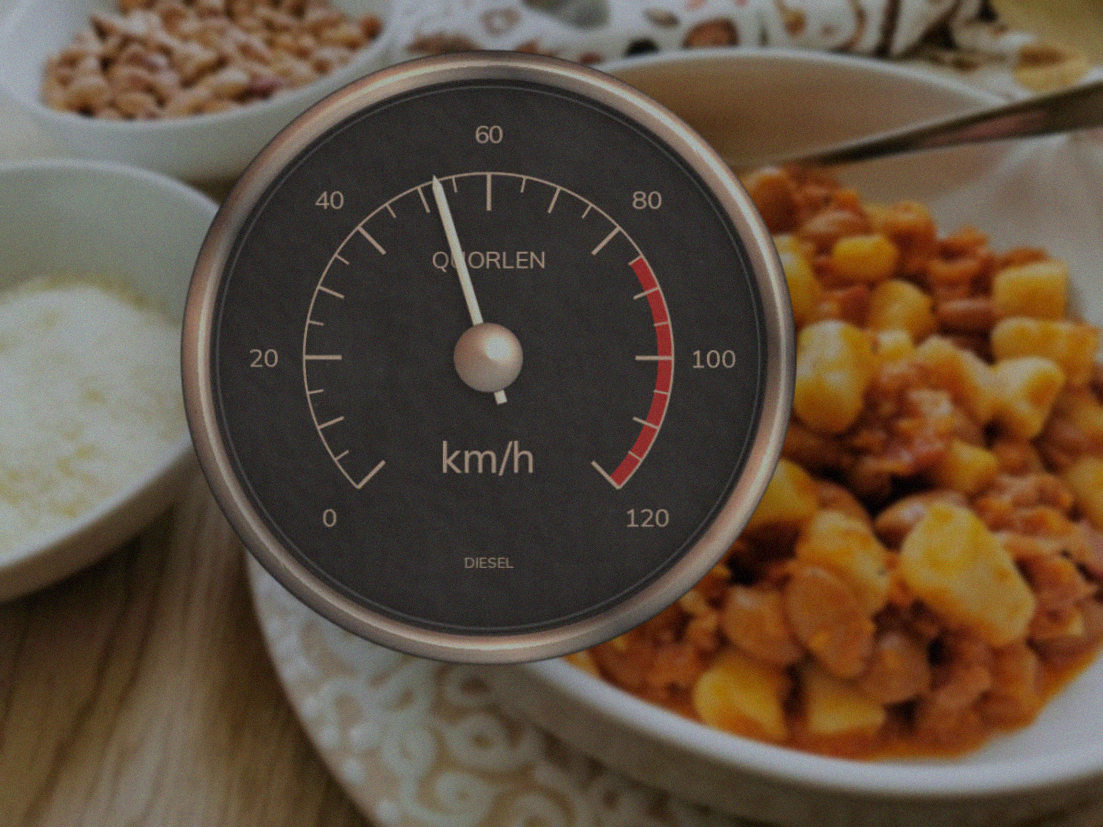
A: 52.5 km/h
